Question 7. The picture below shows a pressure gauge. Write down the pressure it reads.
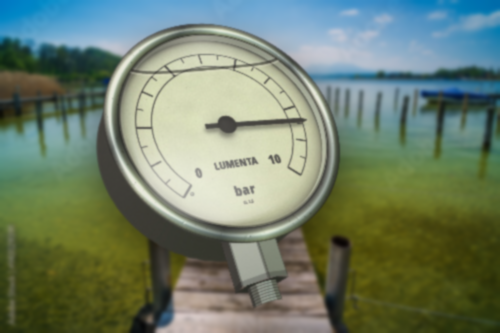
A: 8.5 bar
